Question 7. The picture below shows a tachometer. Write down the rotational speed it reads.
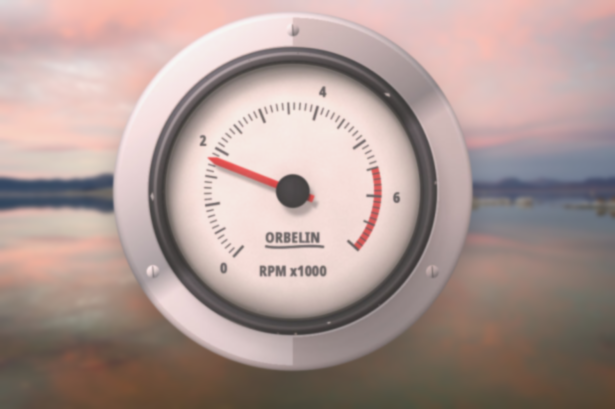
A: 1800 rpm
